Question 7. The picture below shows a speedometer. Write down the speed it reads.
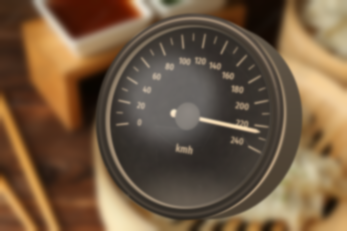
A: 225 km/h
